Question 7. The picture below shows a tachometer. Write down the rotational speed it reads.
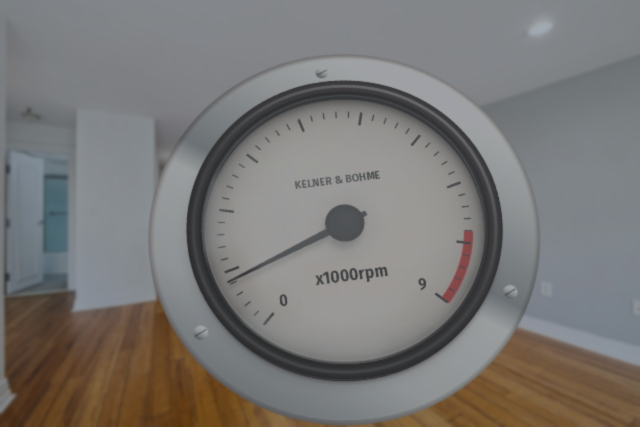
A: 800 rpm
